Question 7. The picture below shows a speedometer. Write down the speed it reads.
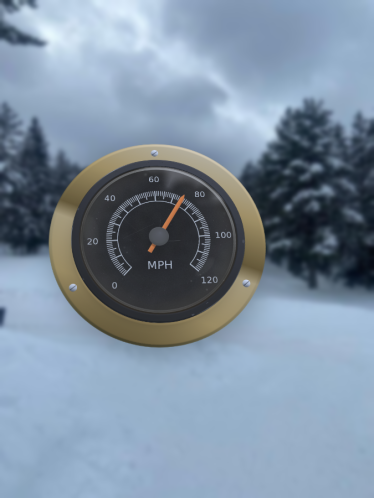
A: 75 mph
